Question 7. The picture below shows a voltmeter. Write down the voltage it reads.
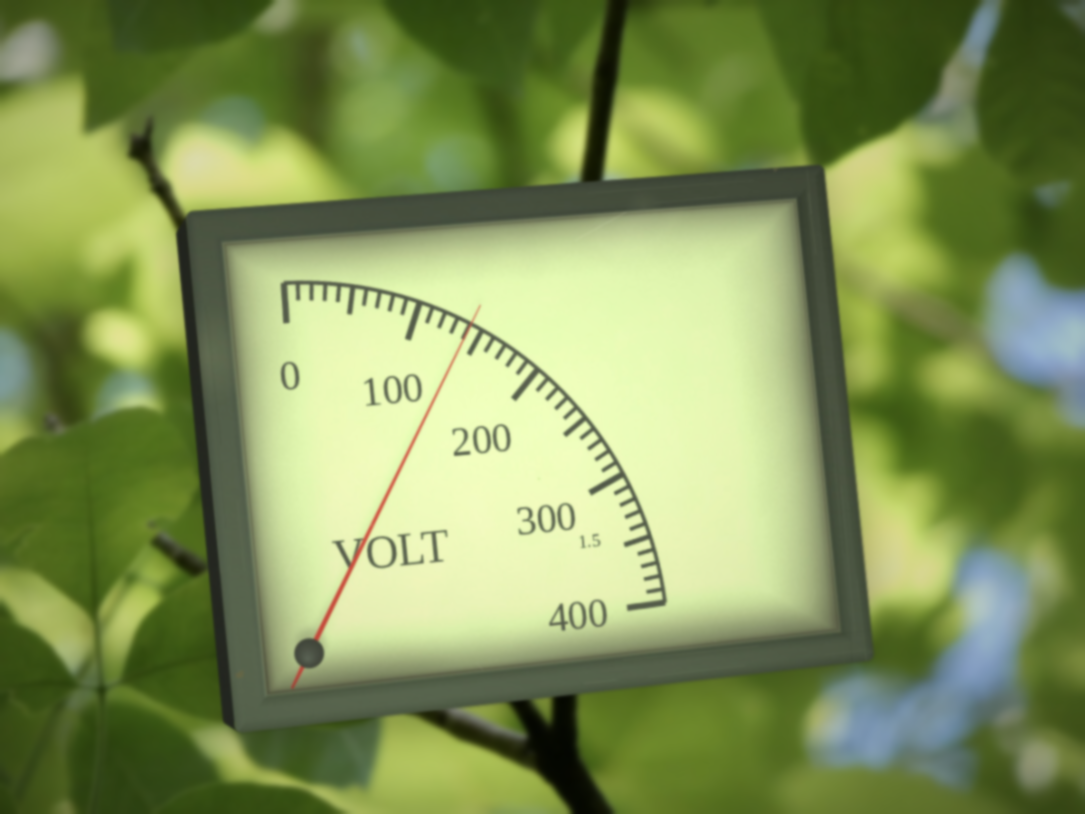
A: 140 V
